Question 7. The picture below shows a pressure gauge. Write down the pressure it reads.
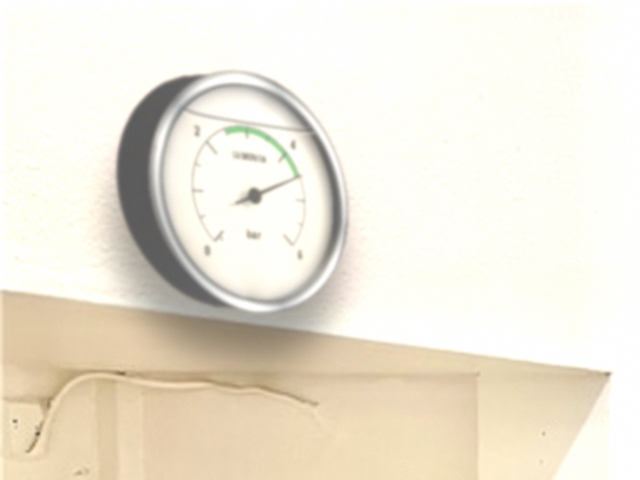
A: 4.5 bar
